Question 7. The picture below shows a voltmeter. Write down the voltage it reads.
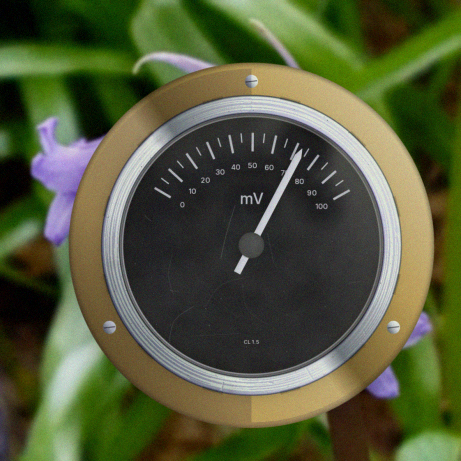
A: 72.5 mV
